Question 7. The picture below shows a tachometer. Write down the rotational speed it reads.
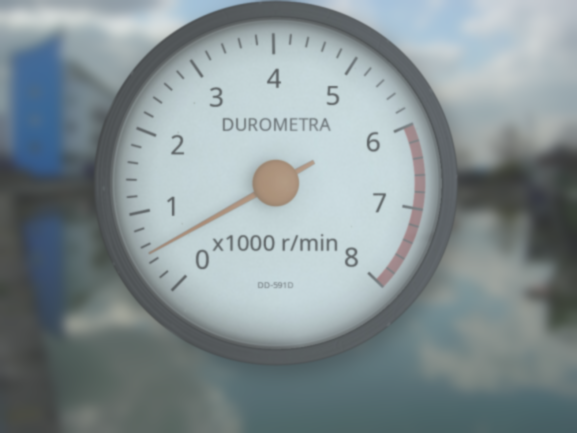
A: 500 rpm
